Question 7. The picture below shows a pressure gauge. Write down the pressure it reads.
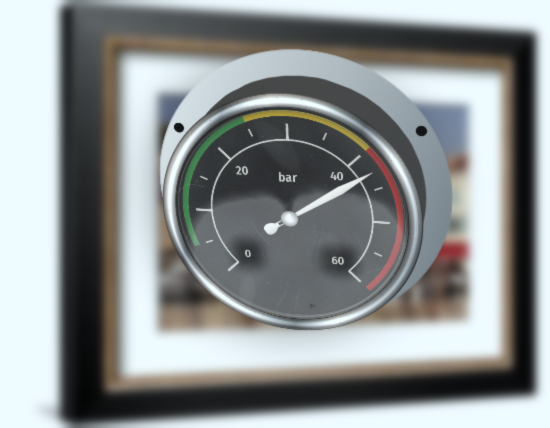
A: 42.5 bar
